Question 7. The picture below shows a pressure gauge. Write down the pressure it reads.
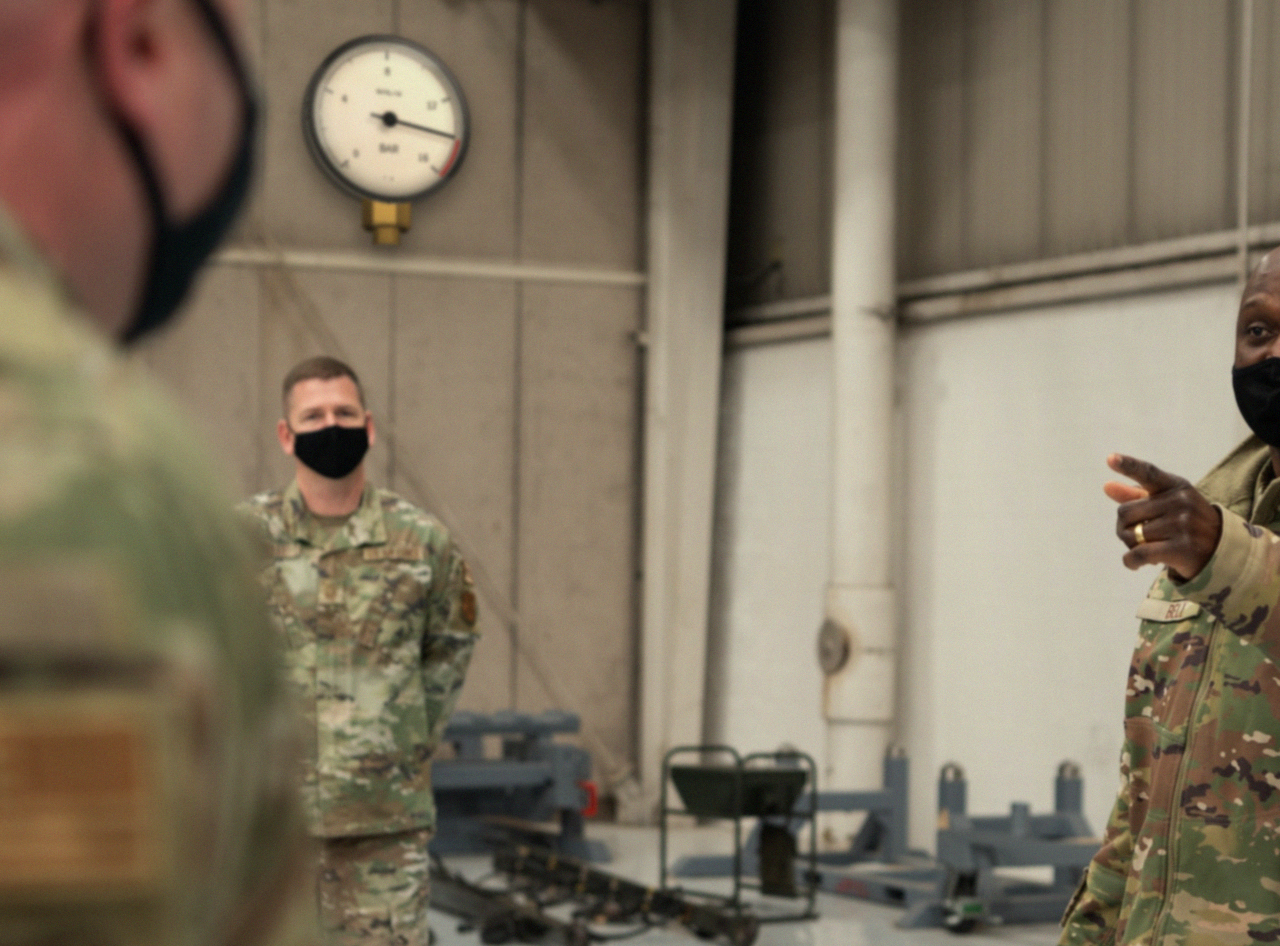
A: 14 bar
